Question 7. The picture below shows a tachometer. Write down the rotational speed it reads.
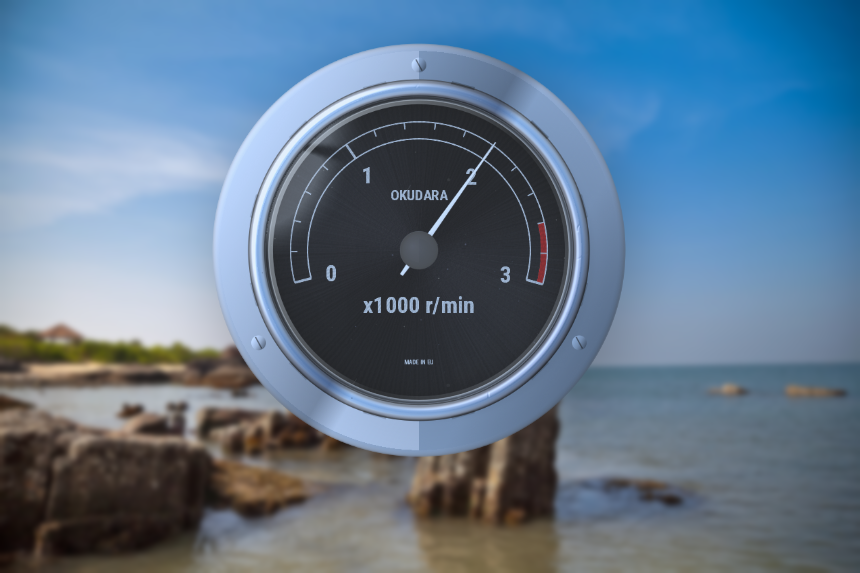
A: 2000 rpm
